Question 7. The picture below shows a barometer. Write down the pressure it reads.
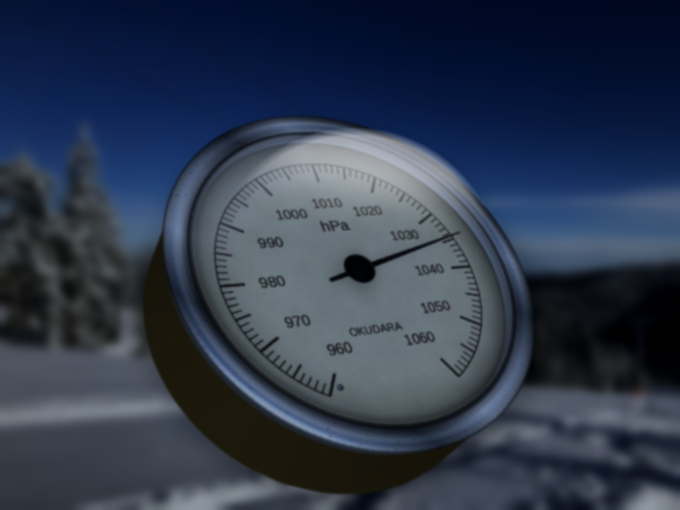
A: 1035 hPa
